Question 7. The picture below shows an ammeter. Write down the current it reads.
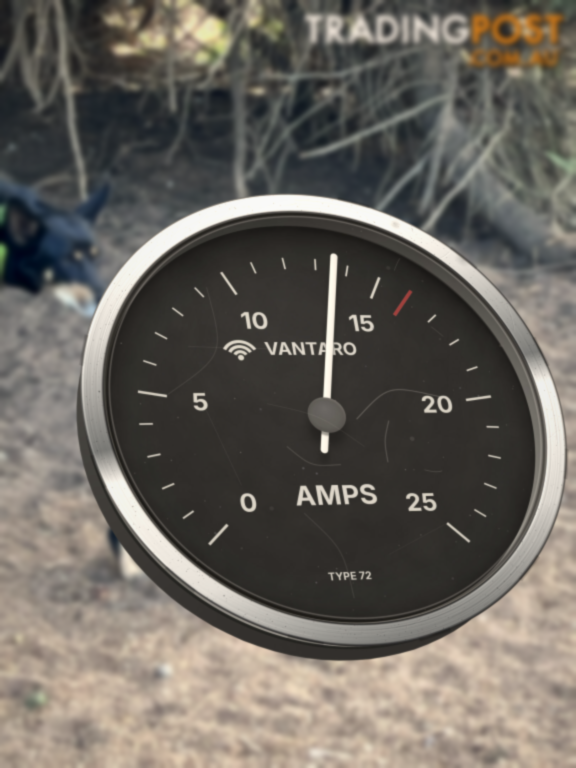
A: 13.5 A
